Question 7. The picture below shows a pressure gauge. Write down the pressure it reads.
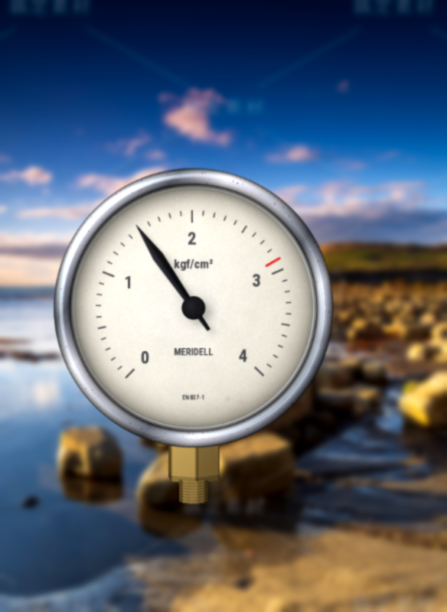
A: 1.5 kg/cm²
